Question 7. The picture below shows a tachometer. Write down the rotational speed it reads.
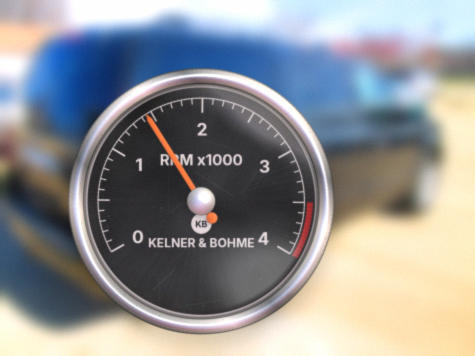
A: 1450 rpm
